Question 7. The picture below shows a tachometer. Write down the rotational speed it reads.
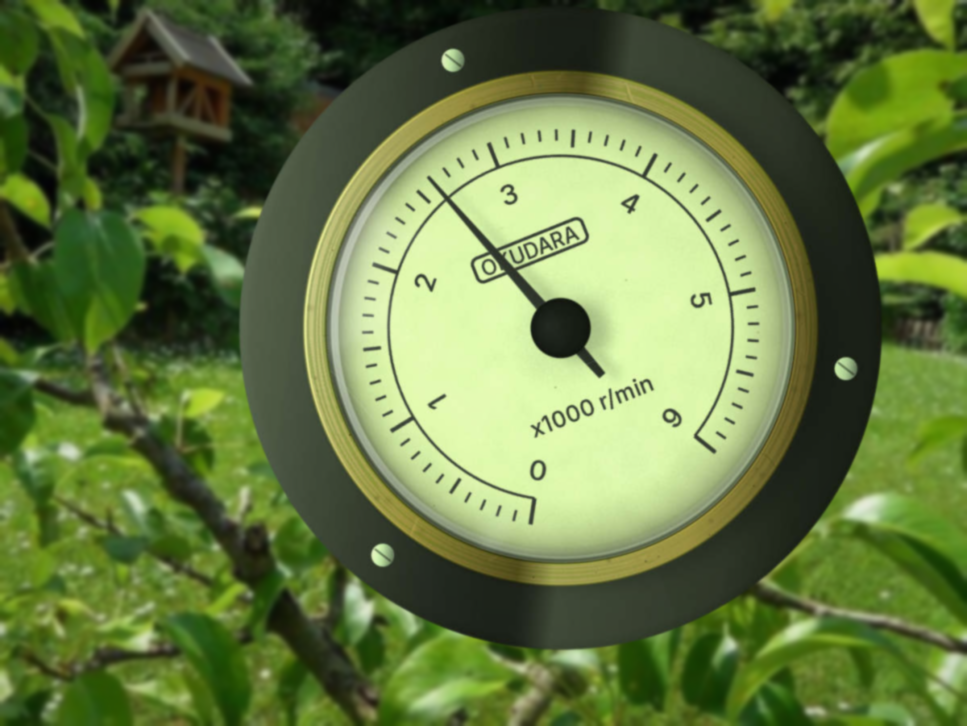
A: 2600 rpm
